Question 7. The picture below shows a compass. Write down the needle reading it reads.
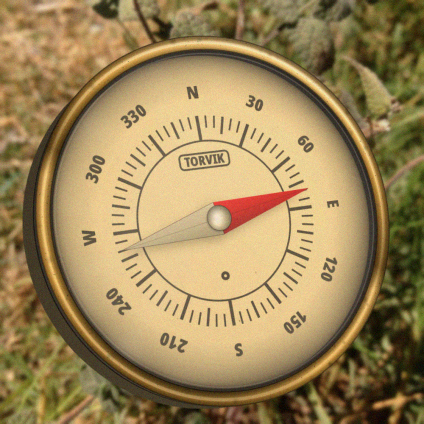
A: 80 °
